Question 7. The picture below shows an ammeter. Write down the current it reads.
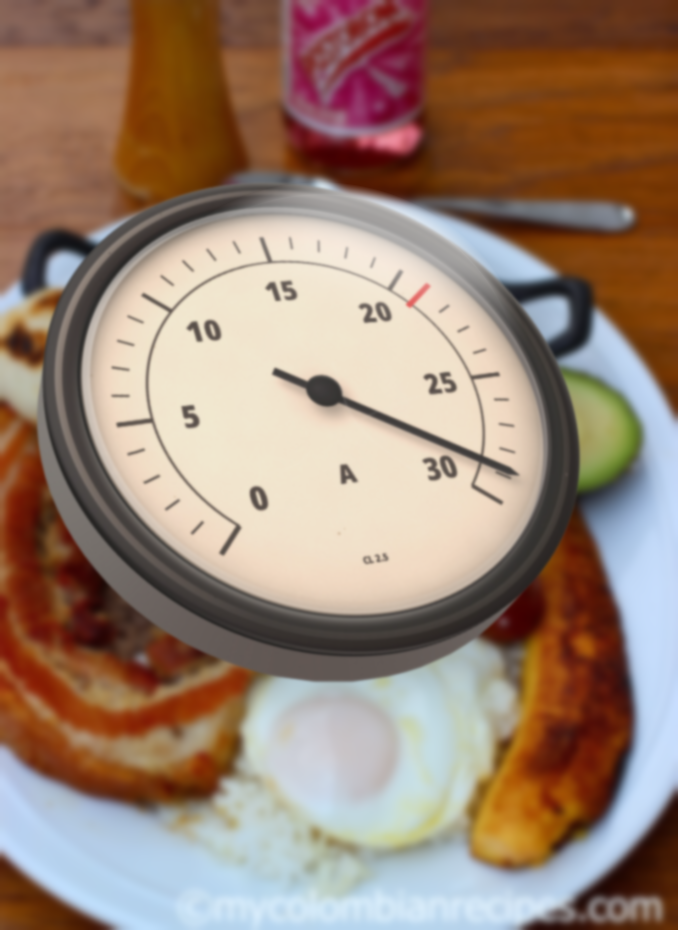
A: 29 A
